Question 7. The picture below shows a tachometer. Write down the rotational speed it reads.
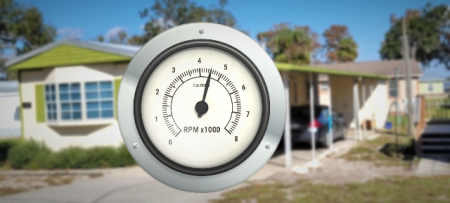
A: 4500 rpm
